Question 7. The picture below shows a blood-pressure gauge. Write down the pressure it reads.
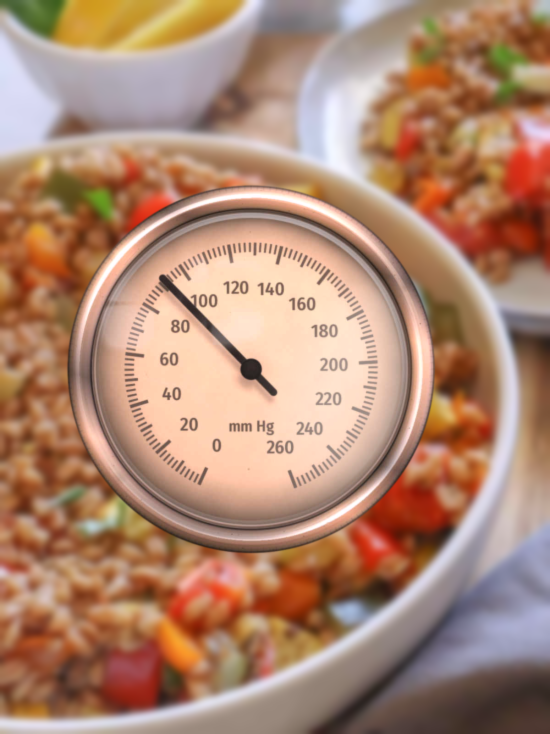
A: 92 mmHg
